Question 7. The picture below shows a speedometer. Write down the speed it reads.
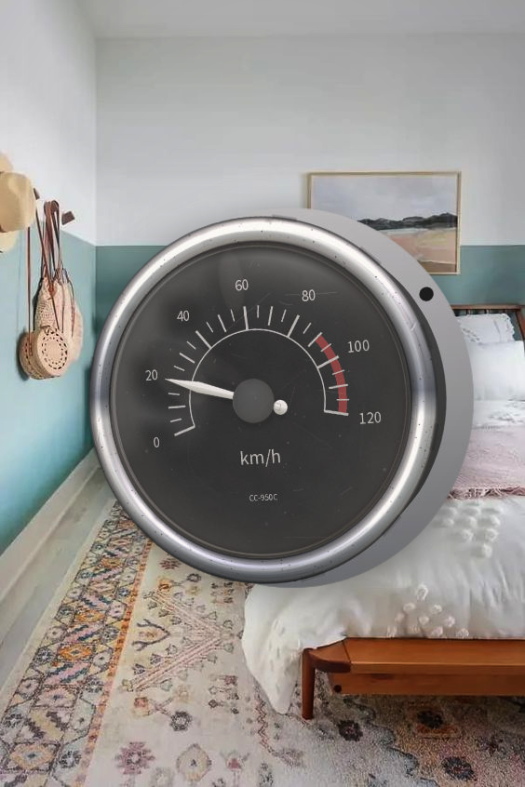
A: 20 km/h
